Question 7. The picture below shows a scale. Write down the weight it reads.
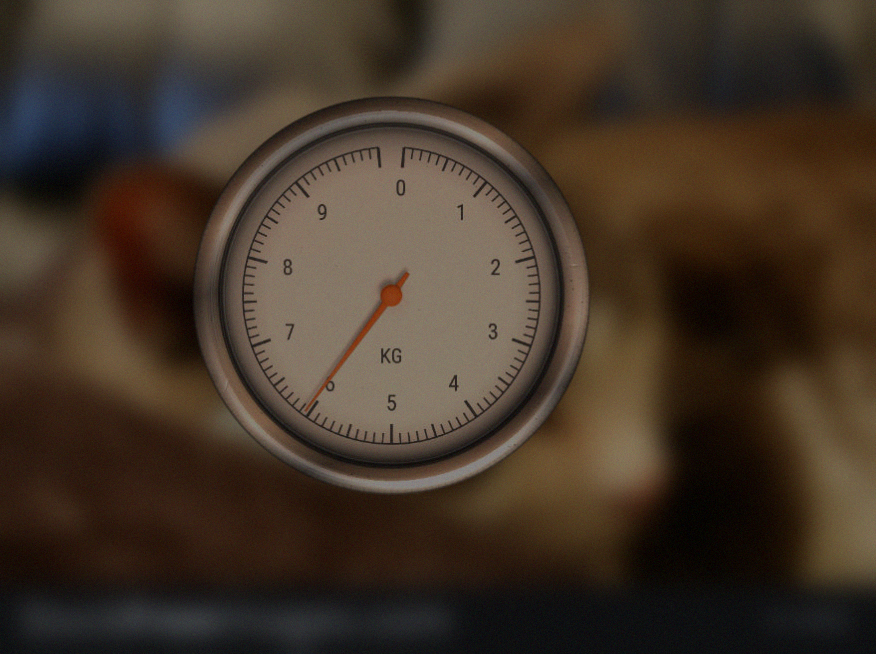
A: 6.05 kg
